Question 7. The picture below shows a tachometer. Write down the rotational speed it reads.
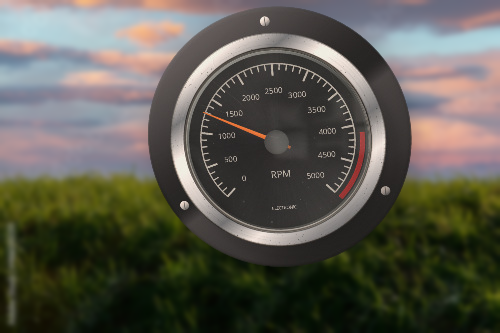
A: 1300 rpm
